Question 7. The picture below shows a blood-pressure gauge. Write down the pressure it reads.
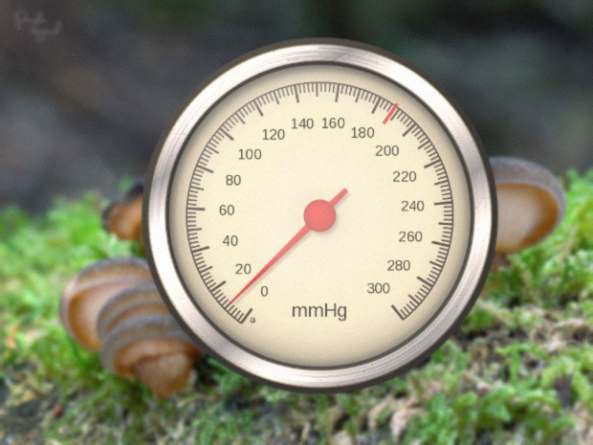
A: 10 mmHg
